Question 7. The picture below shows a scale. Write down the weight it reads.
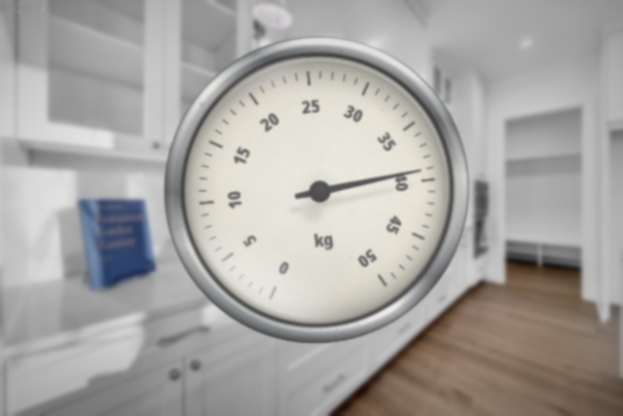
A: 39 kg
